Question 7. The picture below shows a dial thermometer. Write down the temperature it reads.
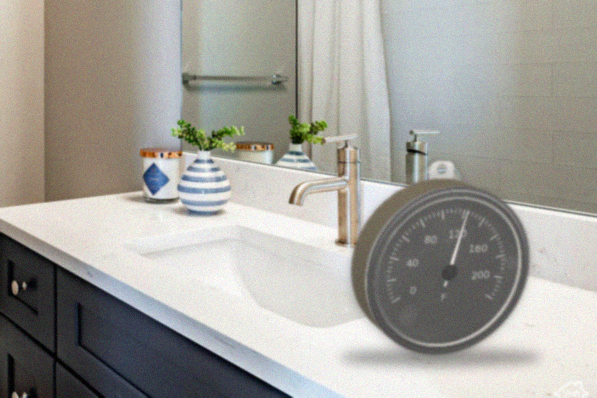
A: 120 °F
